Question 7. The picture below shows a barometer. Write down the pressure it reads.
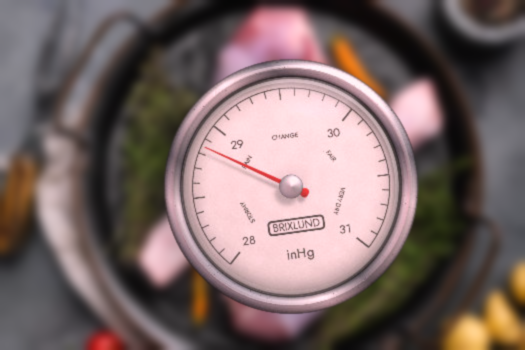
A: 28.85 inHg
